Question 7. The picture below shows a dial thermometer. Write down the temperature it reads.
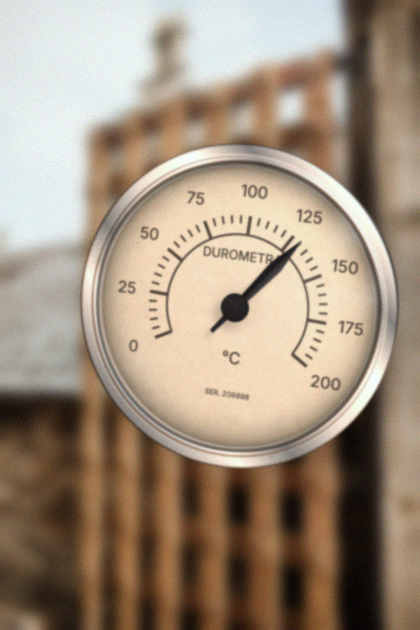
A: 130 °C
